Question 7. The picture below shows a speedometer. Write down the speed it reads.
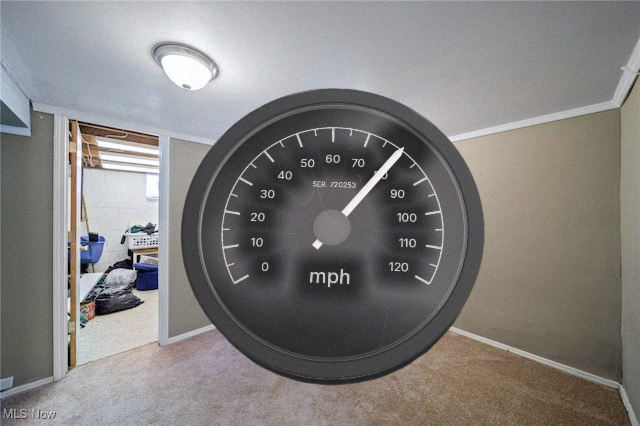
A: 80 mph
